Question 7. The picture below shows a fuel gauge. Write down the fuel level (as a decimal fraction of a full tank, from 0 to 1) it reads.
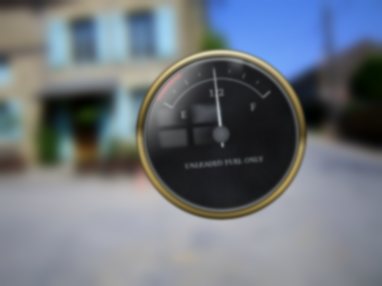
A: 0.5
